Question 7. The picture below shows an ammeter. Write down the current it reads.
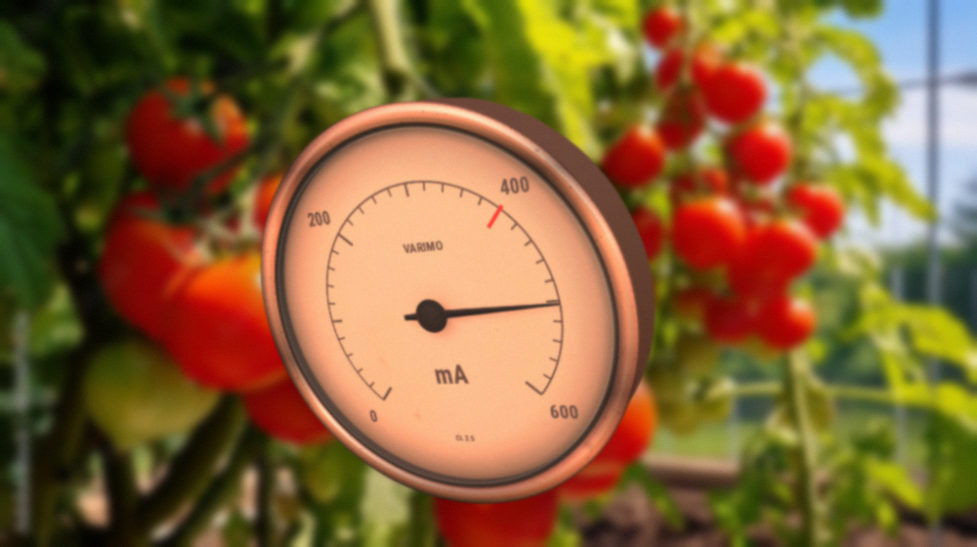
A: 500 mA
